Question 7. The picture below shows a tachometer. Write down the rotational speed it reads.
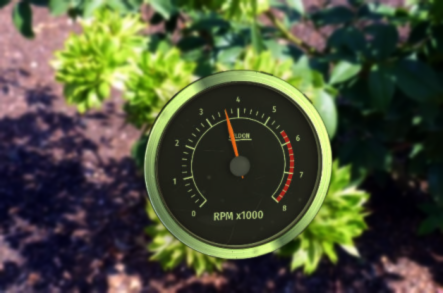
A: 3600 rpm
